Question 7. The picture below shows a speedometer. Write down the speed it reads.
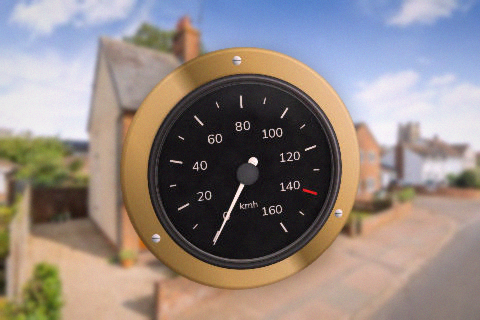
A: 0 km/h
